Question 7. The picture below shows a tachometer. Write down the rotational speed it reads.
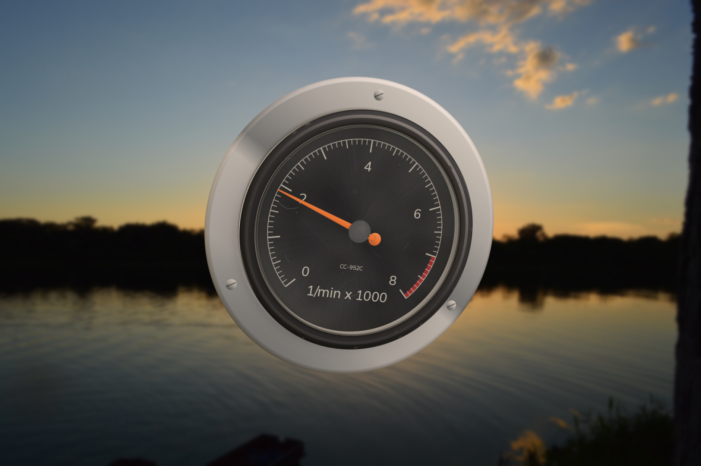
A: 1900 rpm
